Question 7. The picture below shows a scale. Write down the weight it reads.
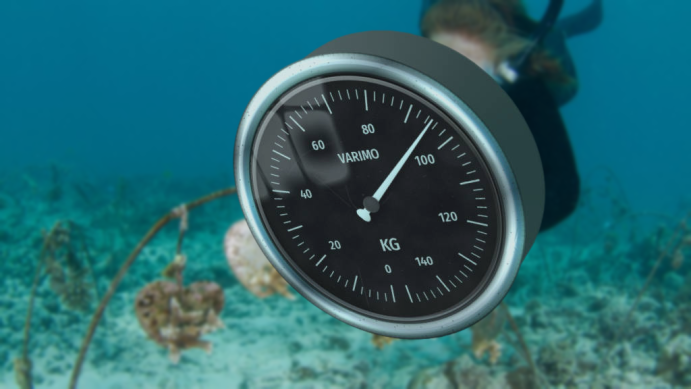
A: 95 kg
